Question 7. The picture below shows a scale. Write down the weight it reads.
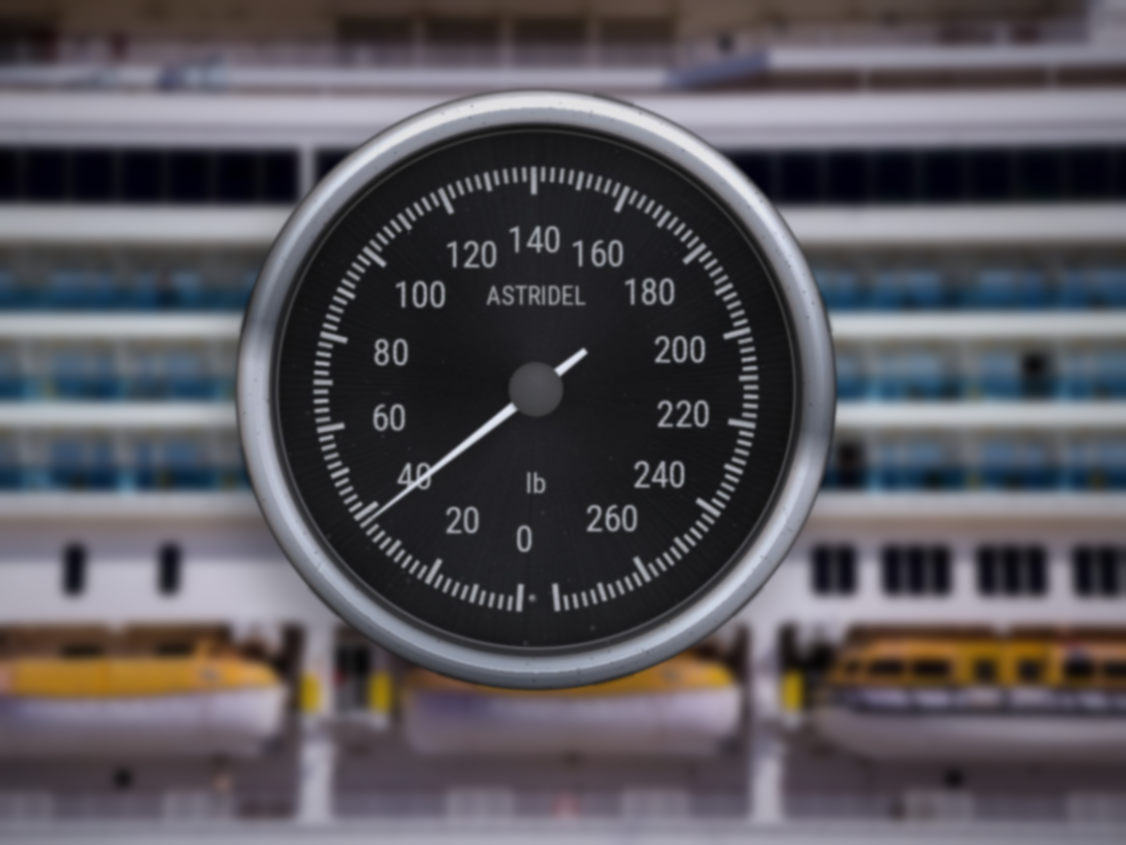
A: 38 lb
